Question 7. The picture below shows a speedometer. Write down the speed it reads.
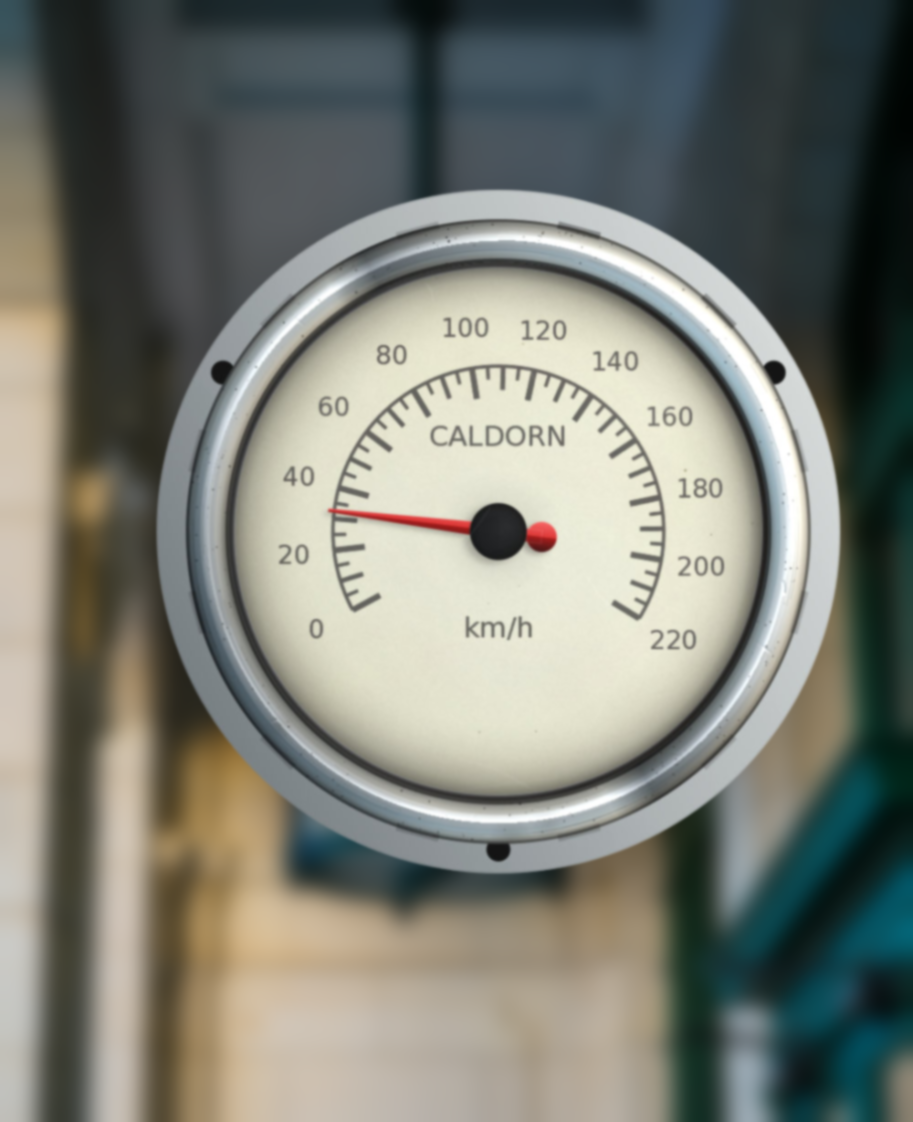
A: 32.5 km/h
